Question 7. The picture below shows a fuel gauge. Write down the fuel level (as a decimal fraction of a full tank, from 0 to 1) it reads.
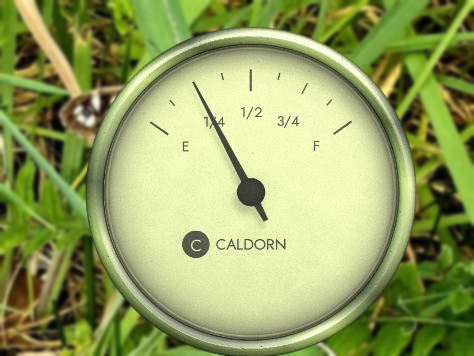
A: 0.25
